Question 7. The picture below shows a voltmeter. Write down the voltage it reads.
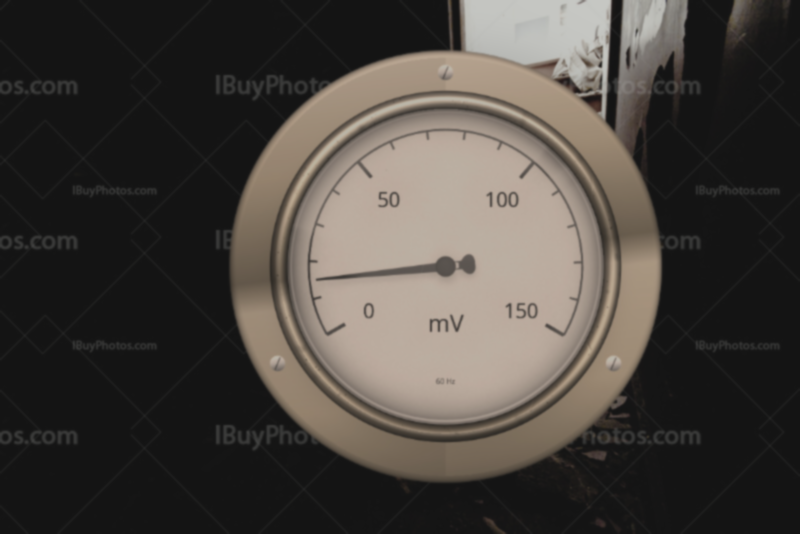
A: 15 mV
